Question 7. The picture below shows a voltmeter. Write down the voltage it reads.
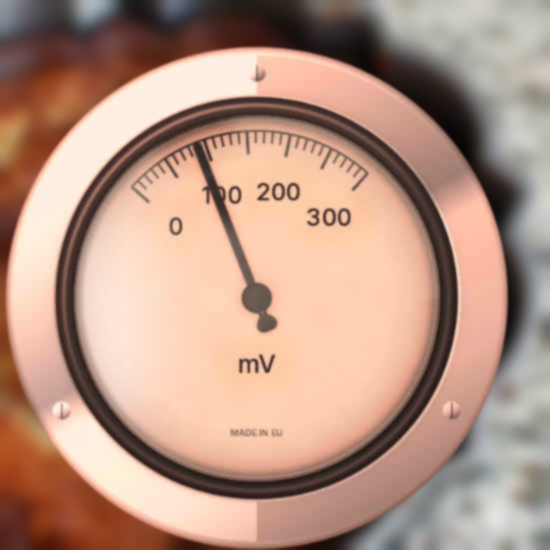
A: 90 mV
